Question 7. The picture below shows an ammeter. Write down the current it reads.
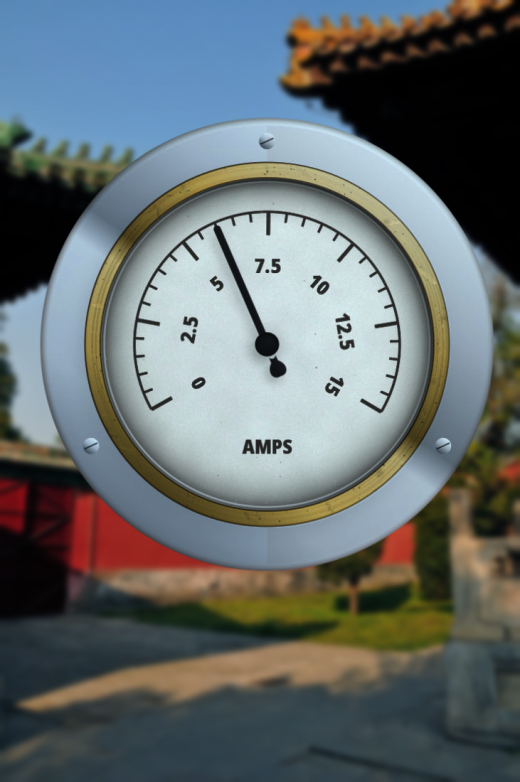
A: 6 A
